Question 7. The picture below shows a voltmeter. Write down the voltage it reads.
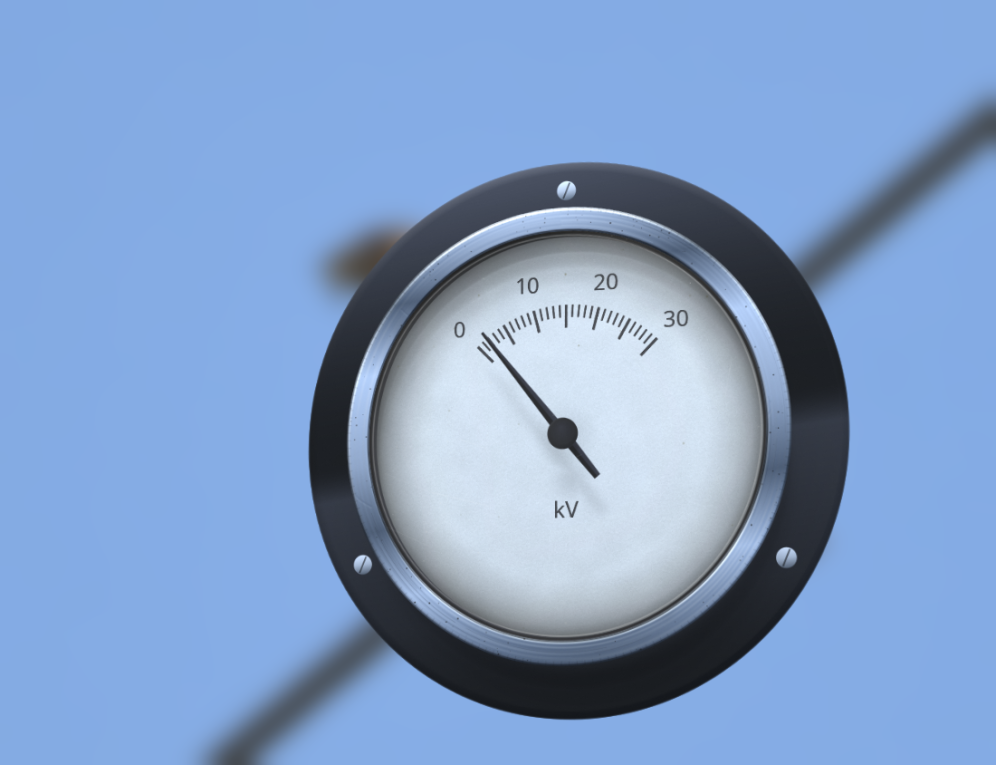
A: 2 kV
